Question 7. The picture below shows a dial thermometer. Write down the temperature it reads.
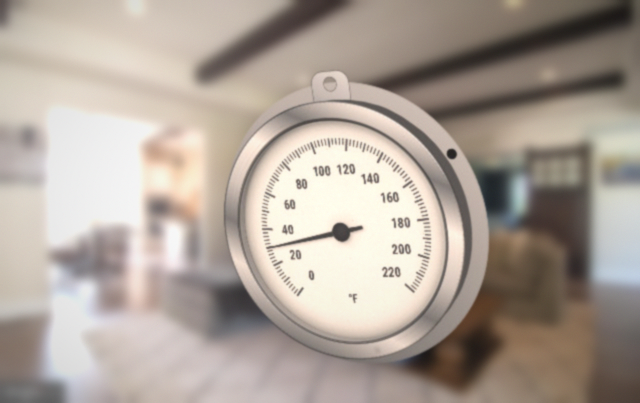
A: 30 °F
